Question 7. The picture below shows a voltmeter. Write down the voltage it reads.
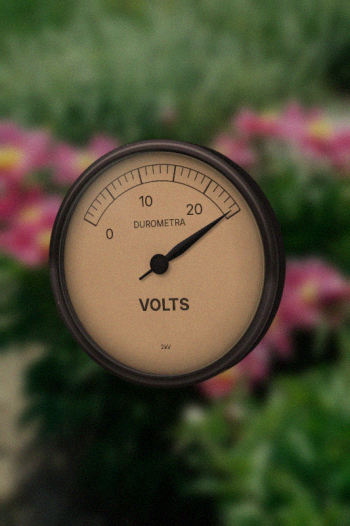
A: 24.5 V
